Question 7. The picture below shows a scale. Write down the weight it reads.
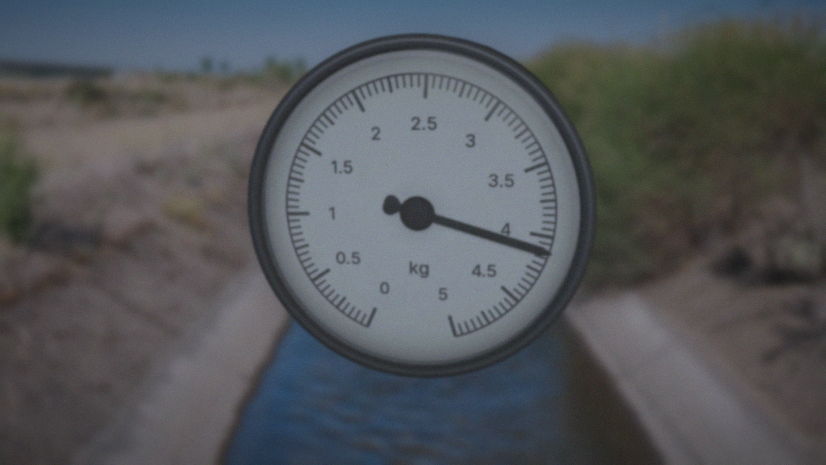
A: 4.1 kg
